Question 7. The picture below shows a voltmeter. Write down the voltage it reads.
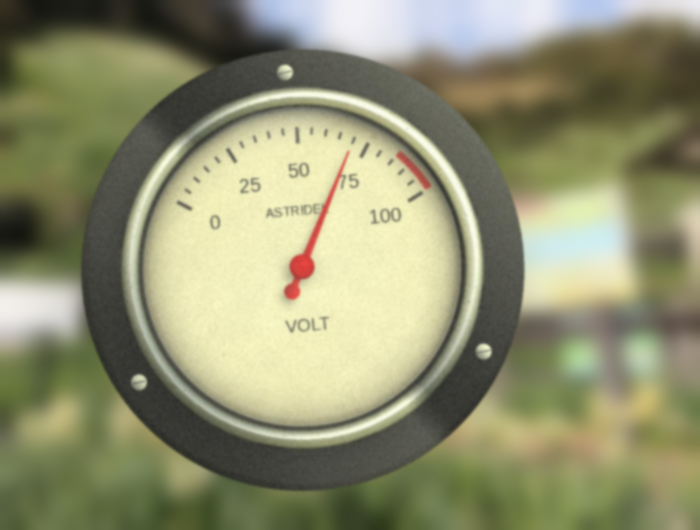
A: 70 V
